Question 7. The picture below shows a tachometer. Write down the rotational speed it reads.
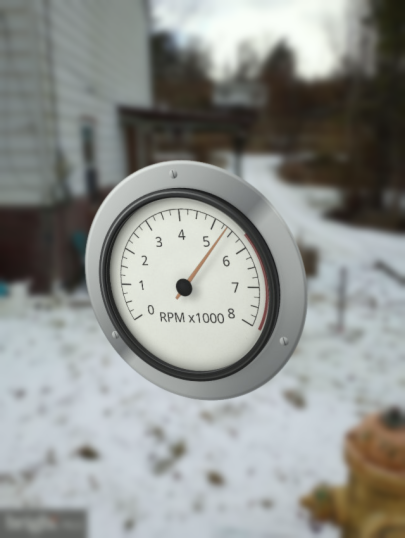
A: 5375 rpm
